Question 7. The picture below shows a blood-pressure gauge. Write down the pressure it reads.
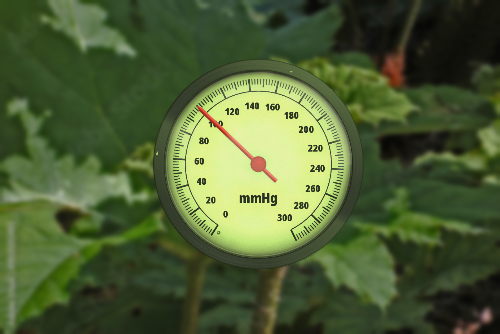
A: 100 mmHg
